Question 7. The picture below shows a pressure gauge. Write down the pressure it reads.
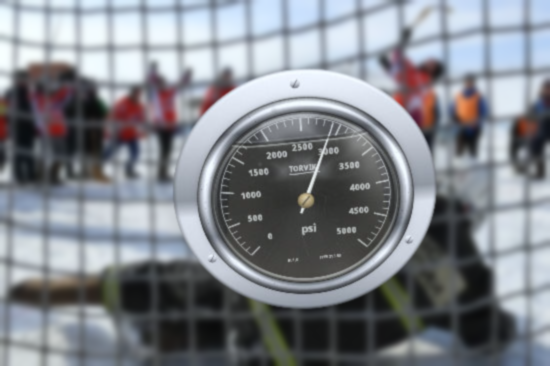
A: 2900 psi
